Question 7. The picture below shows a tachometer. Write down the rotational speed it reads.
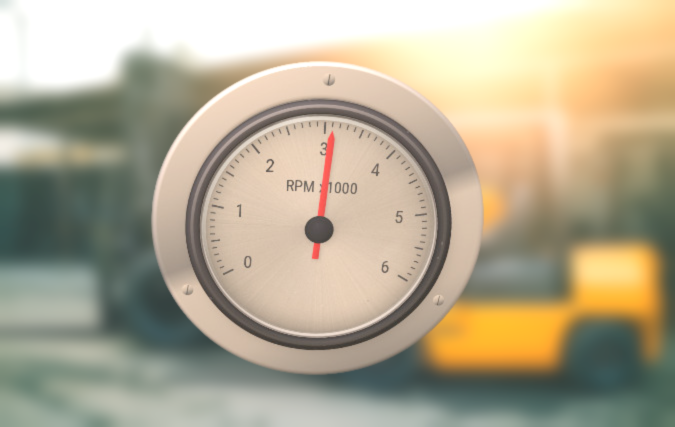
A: 3100 rpm
